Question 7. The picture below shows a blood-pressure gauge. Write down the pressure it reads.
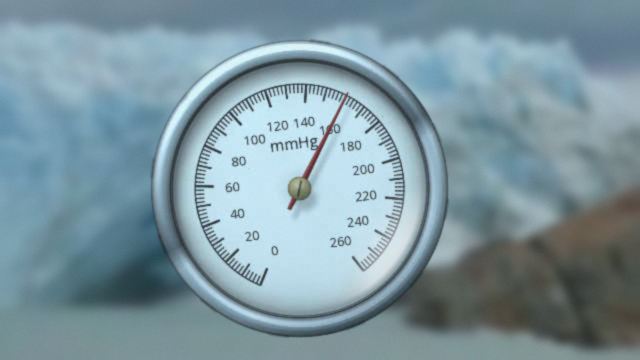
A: 160 mmHg
